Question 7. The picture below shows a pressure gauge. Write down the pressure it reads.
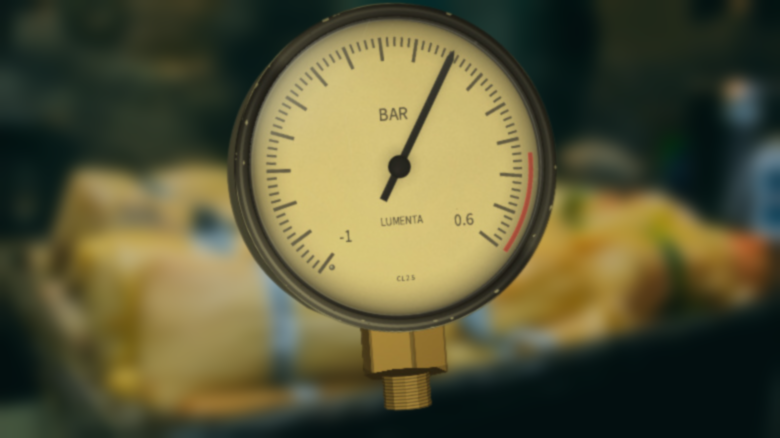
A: 0 bar
